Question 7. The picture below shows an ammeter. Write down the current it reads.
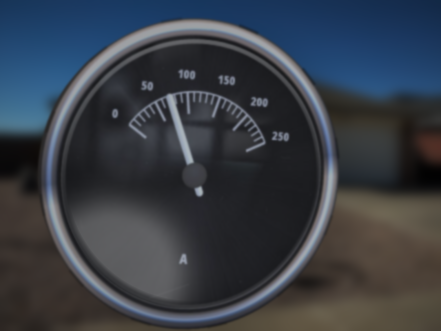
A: 70 A
